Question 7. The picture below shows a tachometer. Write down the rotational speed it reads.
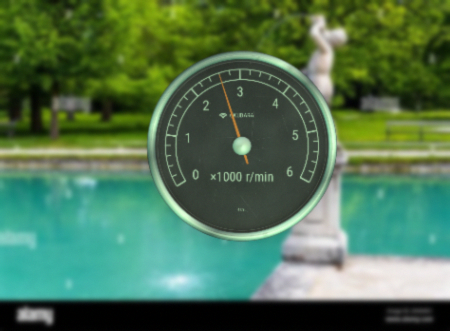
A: 2600 rpm
